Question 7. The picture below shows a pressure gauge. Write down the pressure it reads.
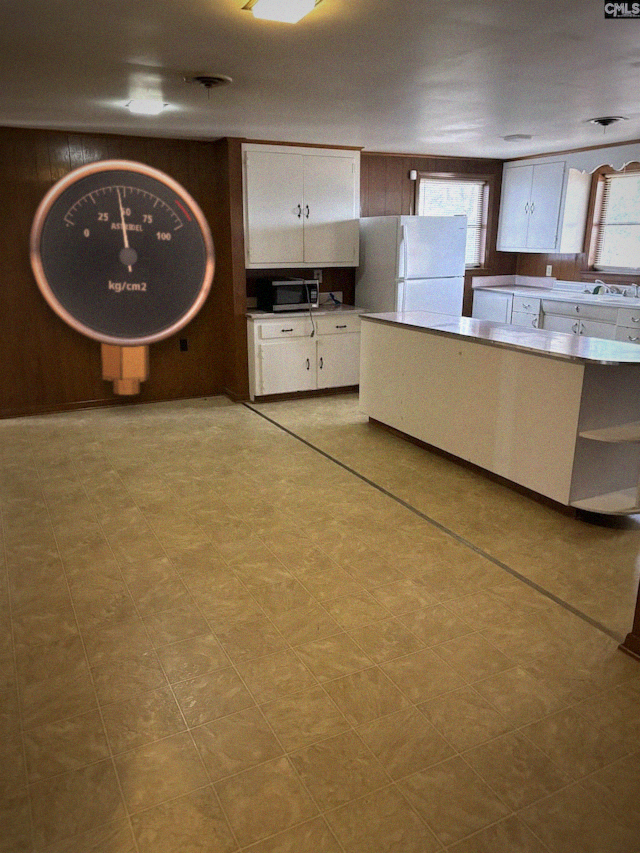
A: 45 kg/cm²
